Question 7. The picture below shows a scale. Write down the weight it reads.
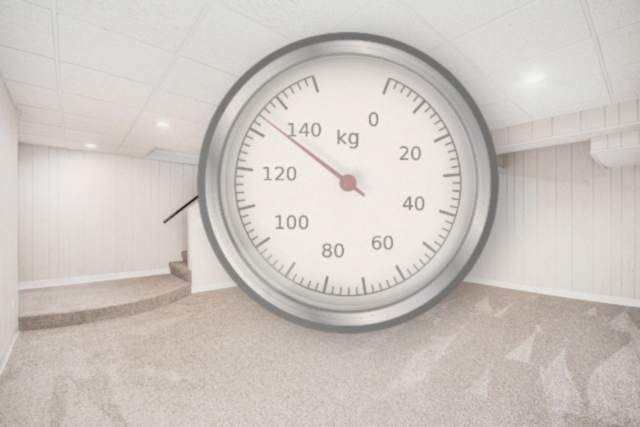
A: 134 kg
